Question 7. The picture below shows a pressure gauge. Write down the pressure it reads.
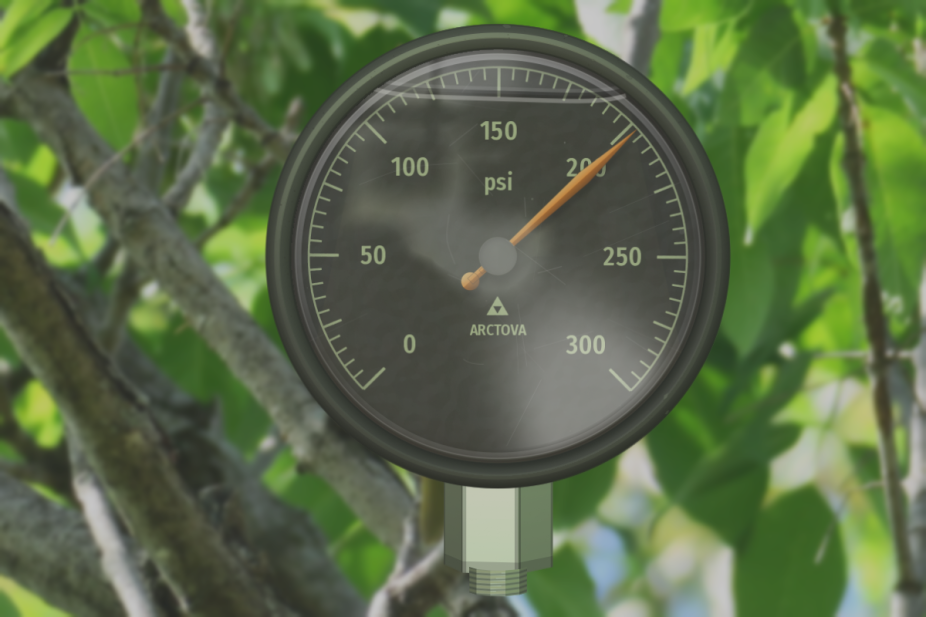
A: 202.5 psi
